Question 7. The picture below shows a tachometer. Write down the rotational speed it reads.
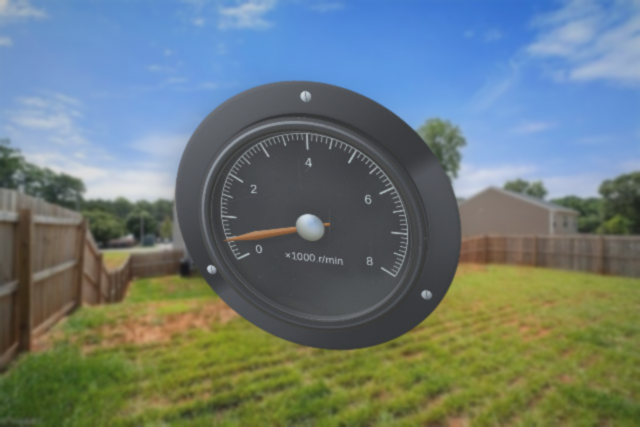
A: 500 rpm
